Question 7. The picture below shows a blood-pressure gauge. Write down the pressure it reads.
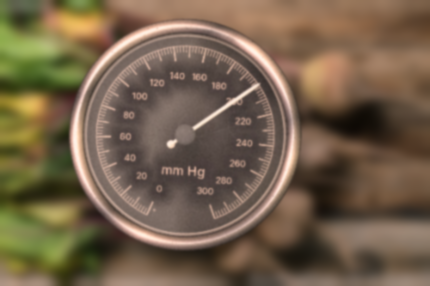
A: 200 mmHg
